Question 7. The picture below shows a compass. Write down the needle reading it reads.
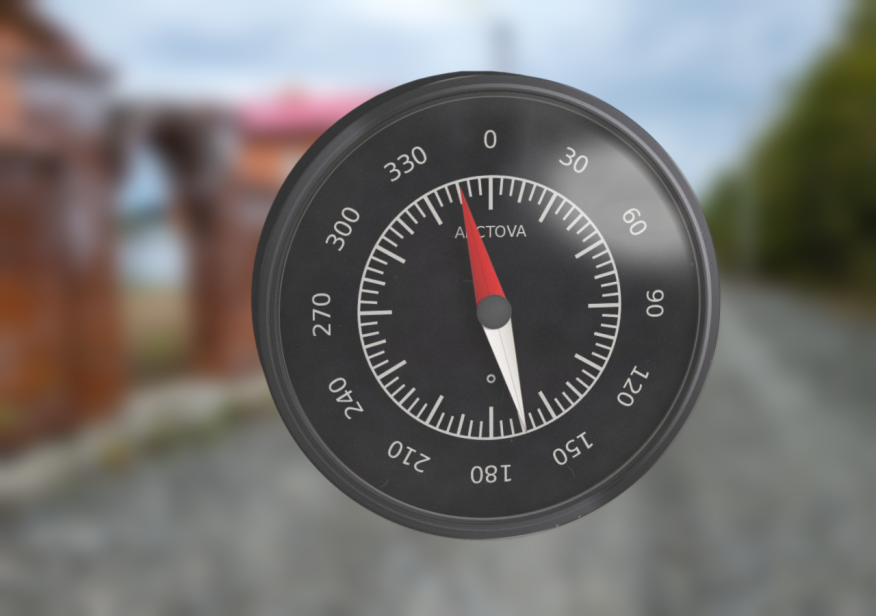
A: 345 °
